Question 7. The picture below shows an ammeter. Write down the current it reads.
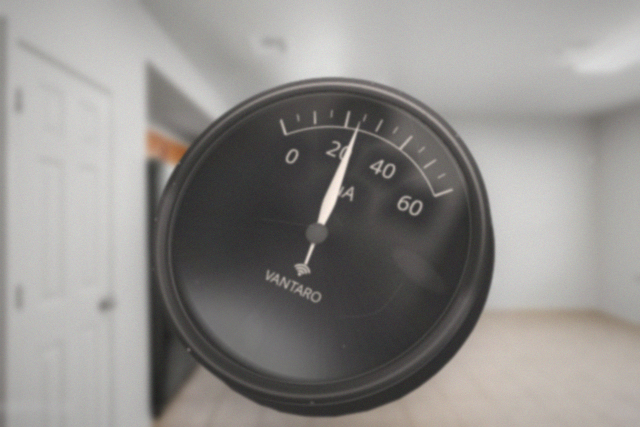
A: 25 µA
